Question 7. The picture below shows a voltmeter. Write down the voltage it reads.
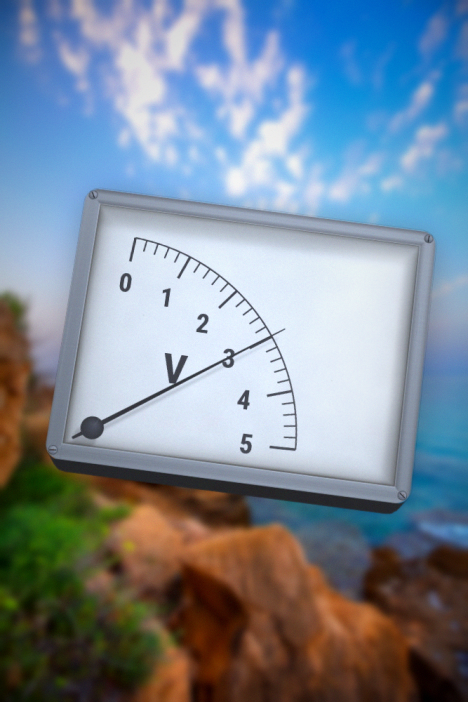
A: 3 V
